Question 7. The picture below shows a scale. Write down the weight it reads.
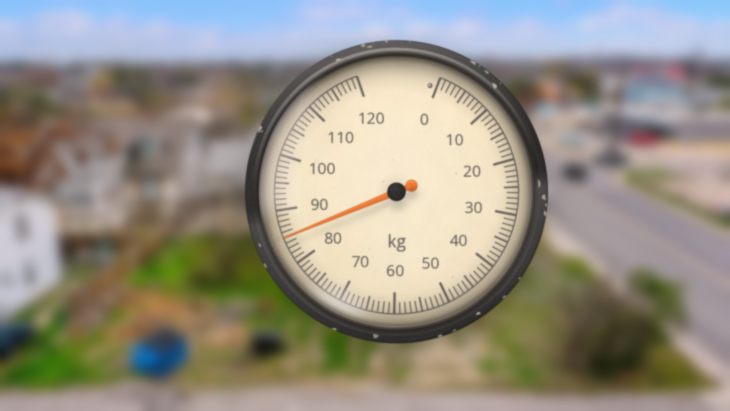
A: 85 kg
